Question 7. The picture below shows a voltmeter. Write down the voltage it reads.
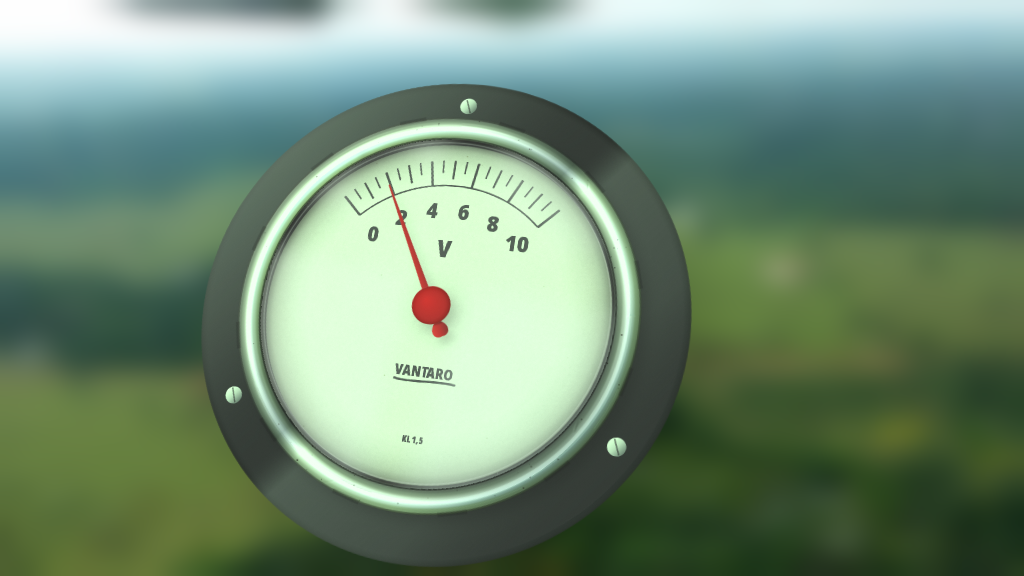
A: 2 V
